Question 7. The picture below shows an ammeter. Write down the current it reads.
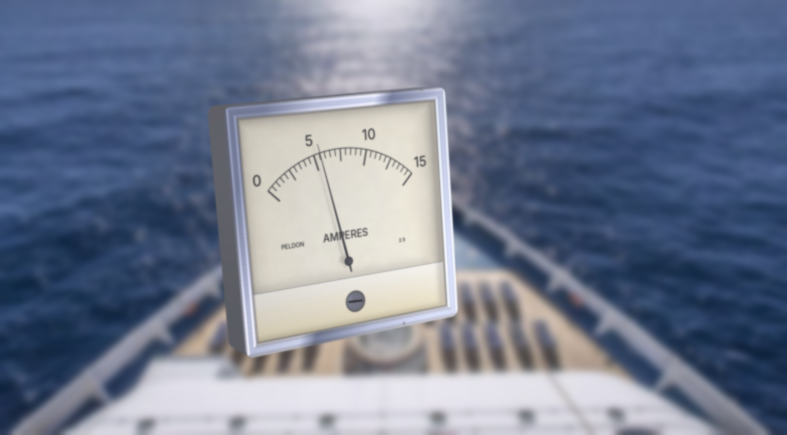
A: 5.5 A
